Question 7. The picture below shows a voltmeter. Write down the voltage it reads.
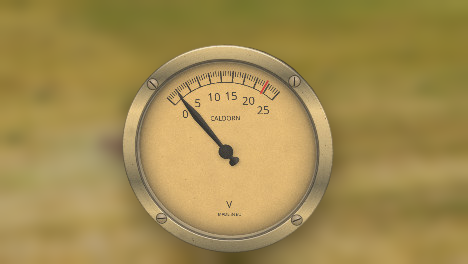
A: 2.5 V
